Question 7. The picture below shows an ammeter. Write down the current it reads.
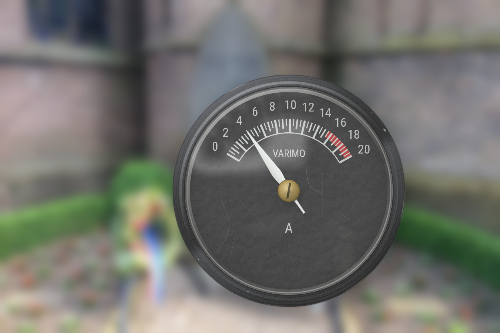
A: 4 A
